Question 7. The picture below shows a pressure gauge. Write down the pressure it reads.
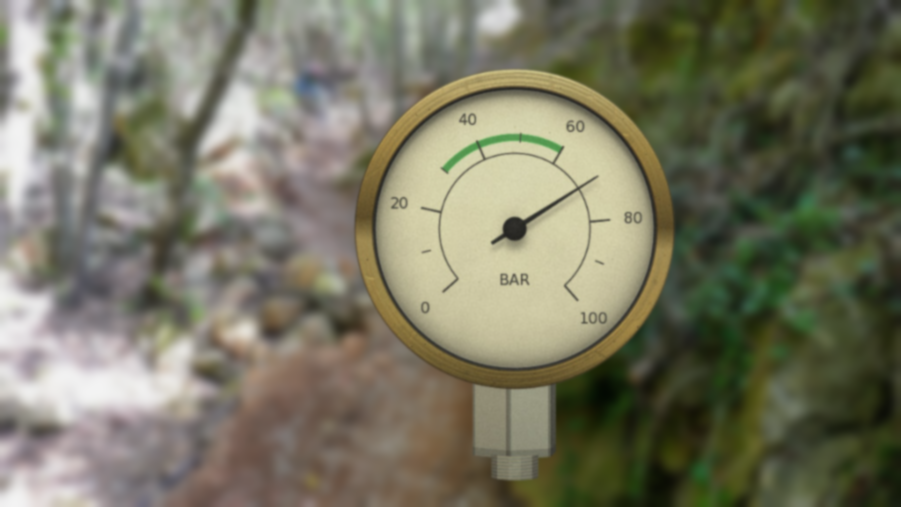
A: 70 bar
